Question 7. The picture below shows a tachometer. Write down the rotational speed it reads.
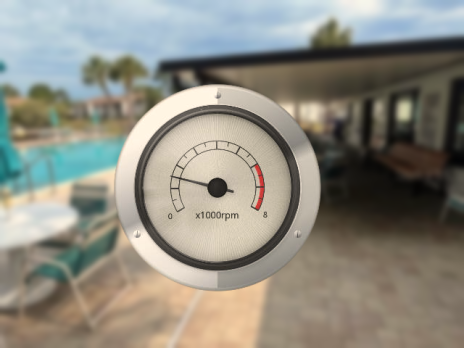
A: 1500 rpm
